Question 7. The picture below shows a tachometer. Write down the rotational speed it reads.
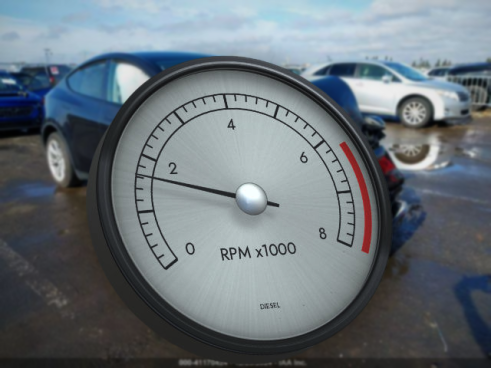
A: 1600 rpm
